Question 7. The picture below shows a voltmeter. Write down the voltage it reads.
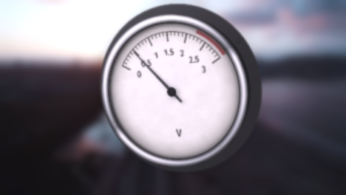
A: 0.5 V
